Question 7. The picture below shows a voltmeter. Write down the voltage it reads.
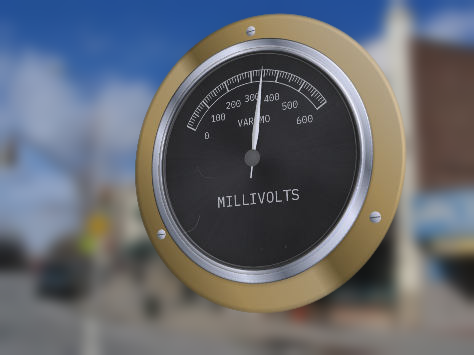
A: 350 mV
